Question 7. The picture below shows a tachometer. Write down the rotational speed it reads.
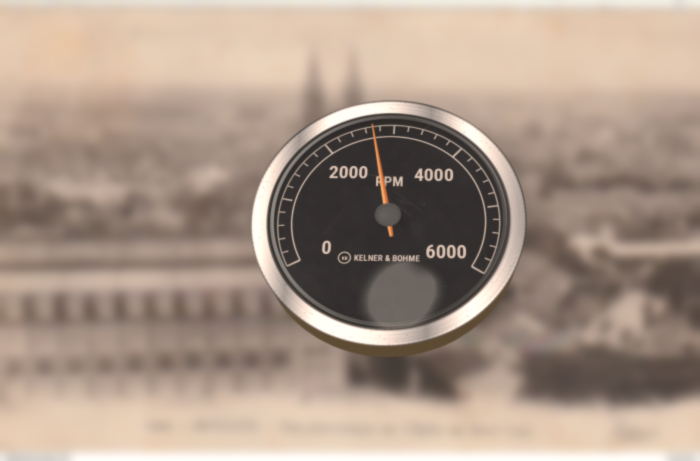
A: 2700 rpm
